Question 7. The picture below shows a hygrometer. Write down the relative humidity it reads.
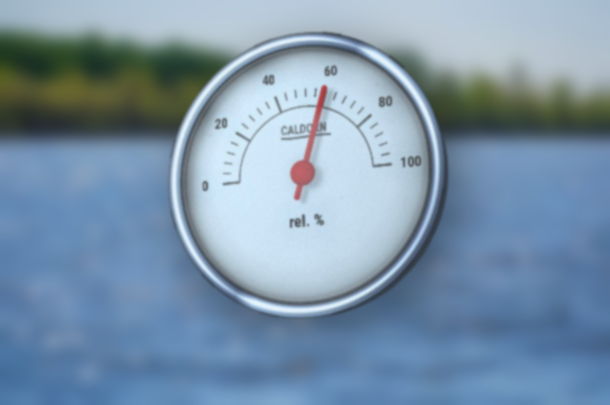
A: 60 %
